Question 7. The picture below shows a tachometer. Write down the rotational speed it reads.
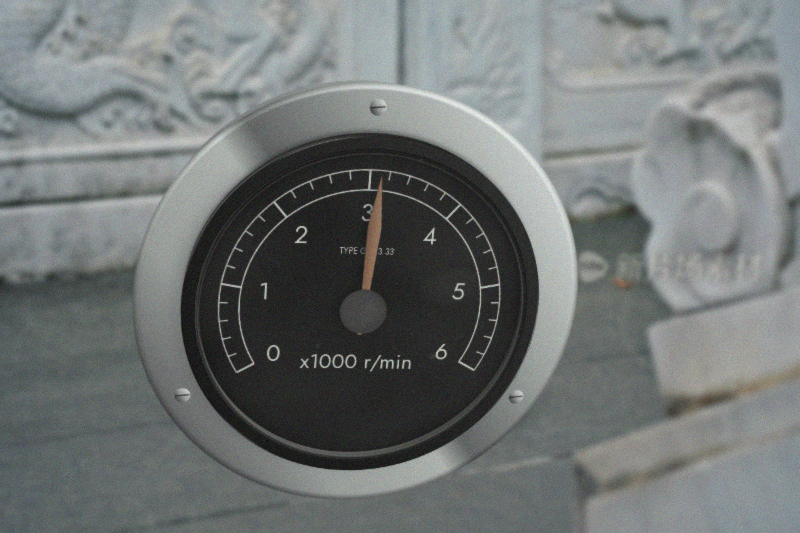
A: 3100 rpm
